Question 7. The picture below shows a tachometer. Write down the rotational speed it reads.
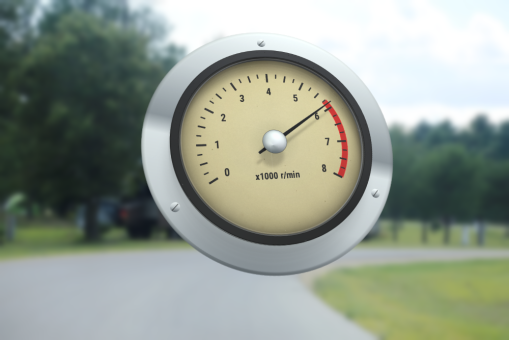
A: 5875 rpm
